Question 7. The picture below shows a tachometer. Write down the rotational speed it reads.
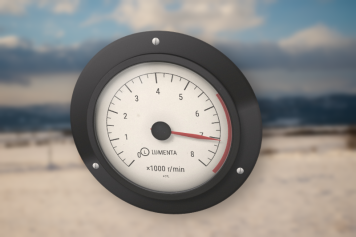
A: 7000 rpm
